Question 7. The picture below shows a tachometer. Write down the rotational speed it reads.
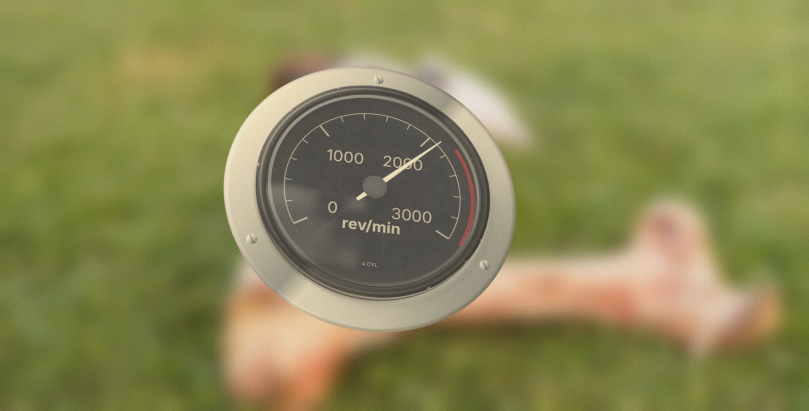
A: 2100 rpm
